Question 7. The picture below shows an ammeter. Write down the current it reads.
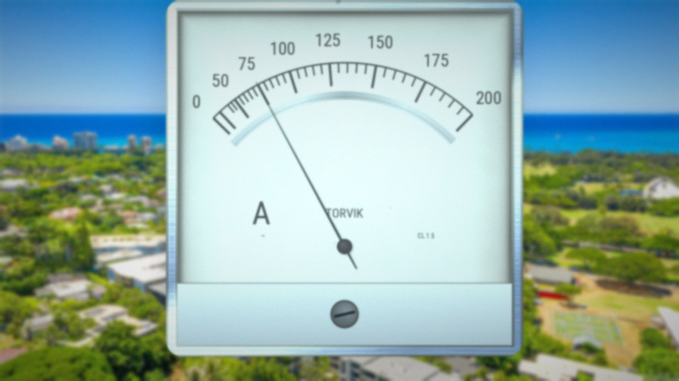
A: 75 A
